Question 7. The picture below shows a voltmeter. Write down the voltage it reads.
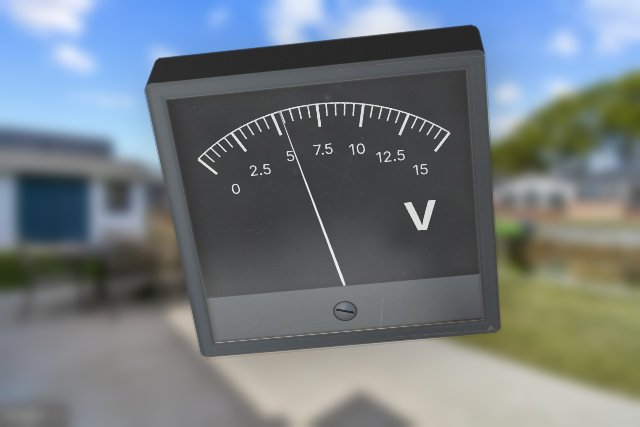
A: 5.5 V
